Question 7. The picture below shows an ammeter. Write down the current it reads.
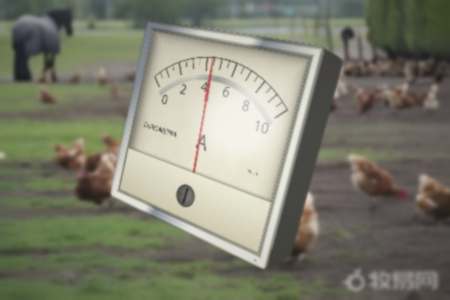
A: 4.5 A
